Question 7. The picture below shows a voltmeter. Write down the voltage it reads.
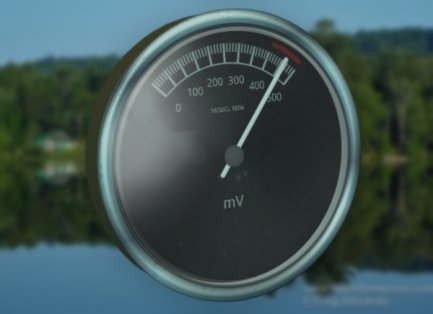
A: 450 mV
